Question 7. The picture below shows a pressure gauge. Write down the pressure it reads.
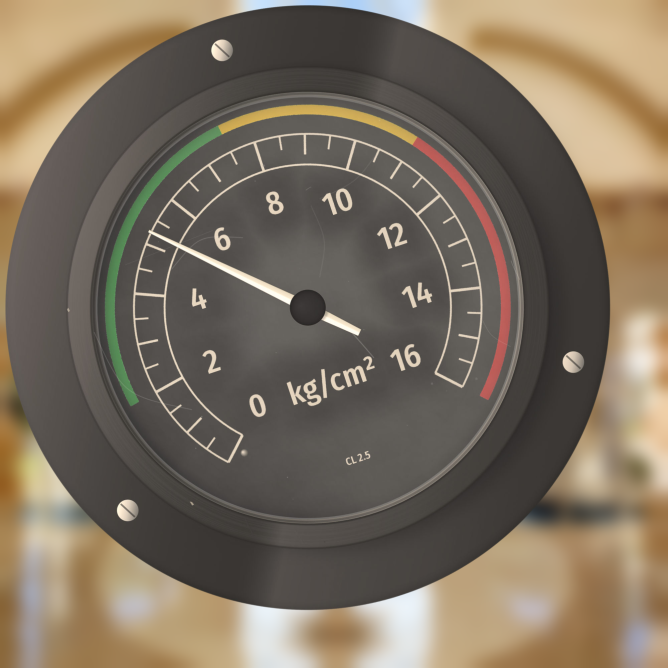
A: 5.25 kg/cm²
